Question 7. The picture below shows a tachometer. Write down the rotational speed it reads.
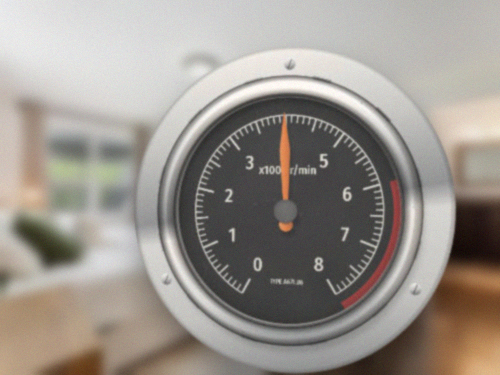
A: 4000 rpm
